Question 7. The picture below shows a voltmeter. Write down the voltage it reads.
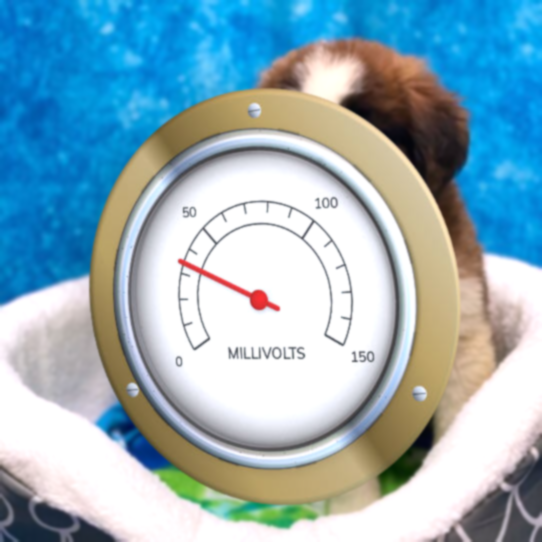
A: 35 mV
